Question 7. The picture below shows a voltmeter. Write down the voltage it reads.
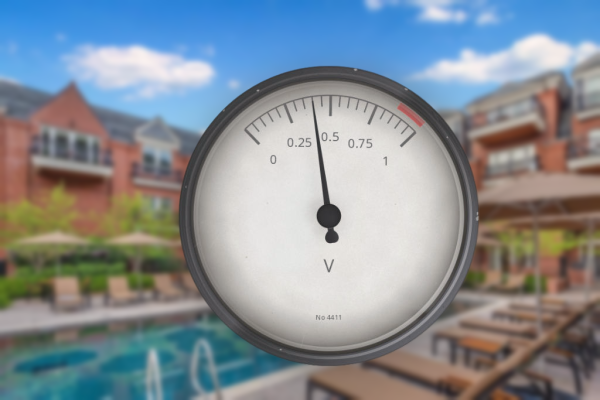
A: 0.4 V
